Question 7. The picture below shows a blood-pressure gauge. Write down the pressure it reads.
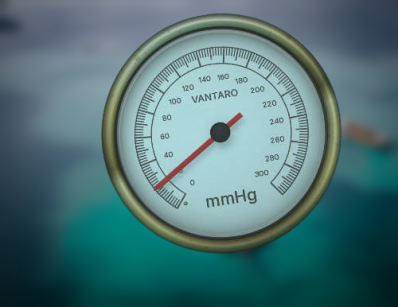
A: 20 mmHg
